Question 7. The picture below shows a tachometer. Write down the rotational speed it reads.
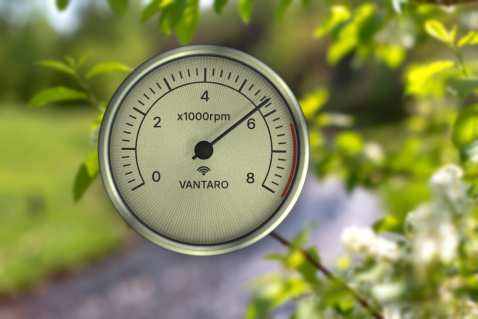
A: 5700 rpm
